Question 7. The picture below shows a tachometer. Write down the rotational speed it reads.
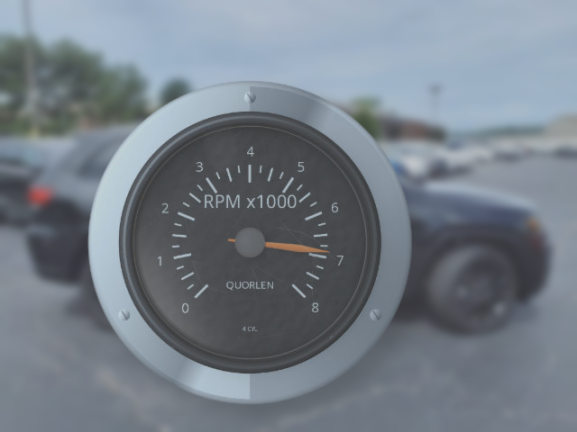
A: 6875 rpm
